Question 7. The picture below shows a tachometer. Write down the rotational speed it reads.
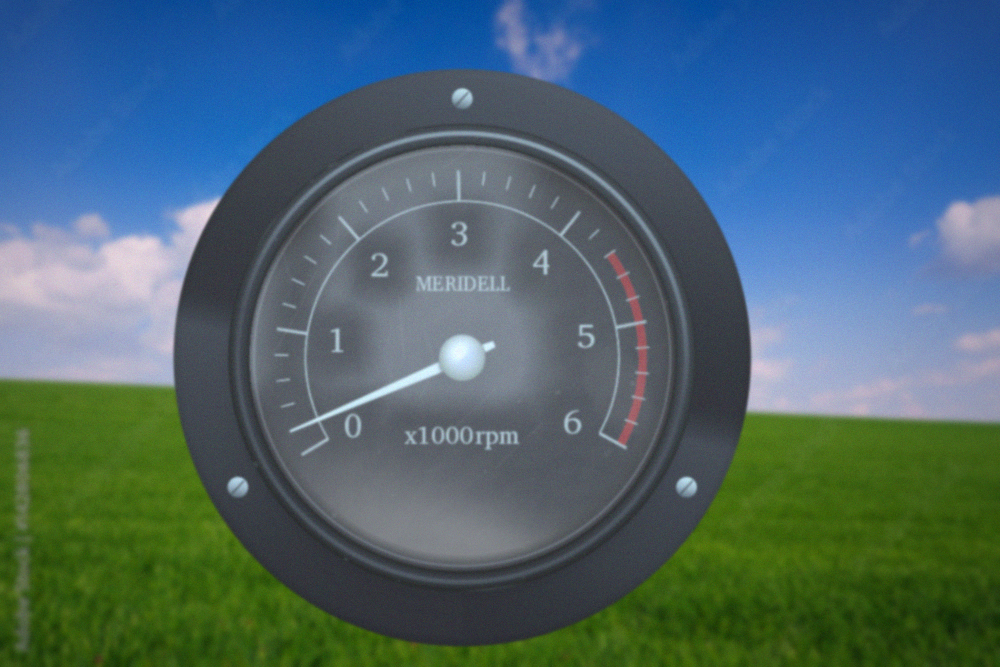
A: 200 rpm
